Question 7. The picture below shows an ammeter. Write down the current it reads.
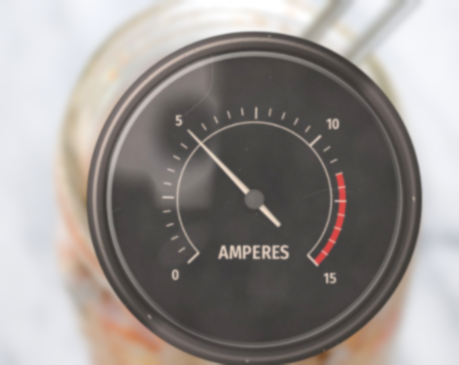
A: 5 A
